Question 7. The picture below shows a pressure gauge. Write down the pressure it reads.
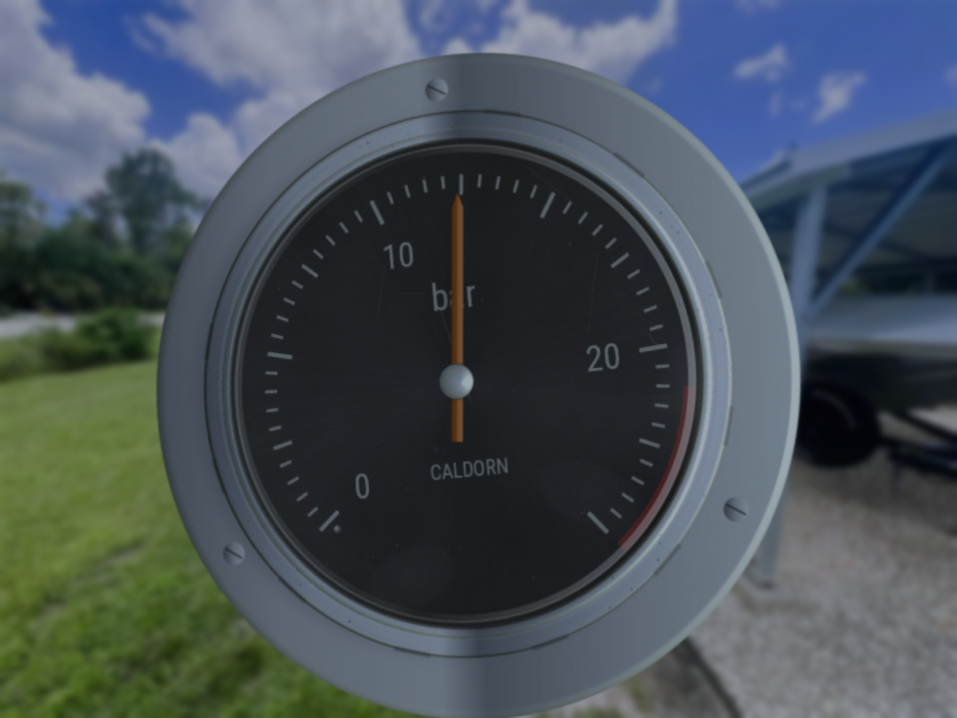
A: 12.5 bar
